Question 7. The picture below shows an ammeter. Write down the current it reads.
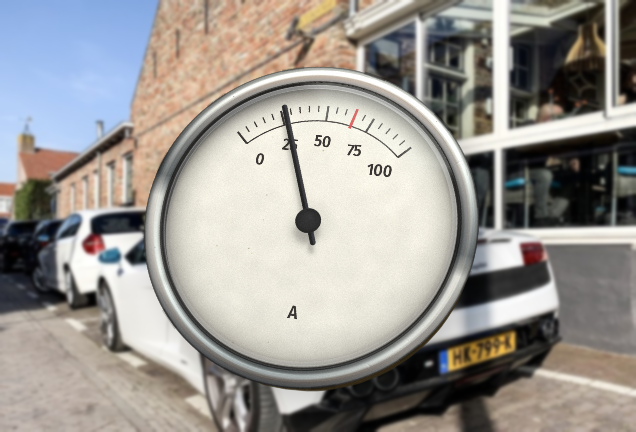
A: 27.5 A
